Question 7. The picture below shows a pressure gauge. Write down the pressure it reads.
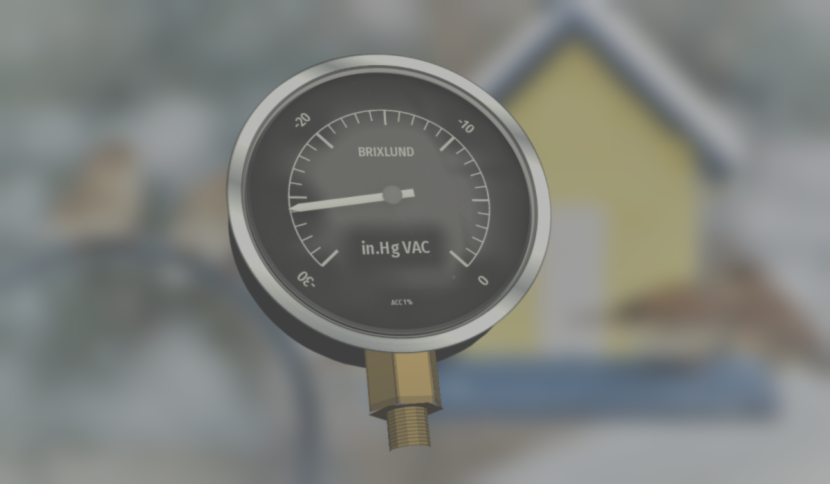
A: -26 inHg
